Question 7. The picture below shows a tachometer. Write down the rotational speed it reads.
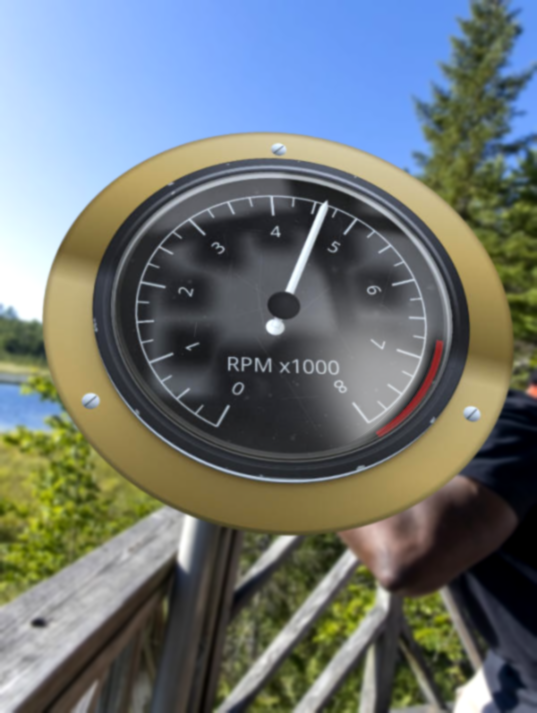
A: 4625 rpm
